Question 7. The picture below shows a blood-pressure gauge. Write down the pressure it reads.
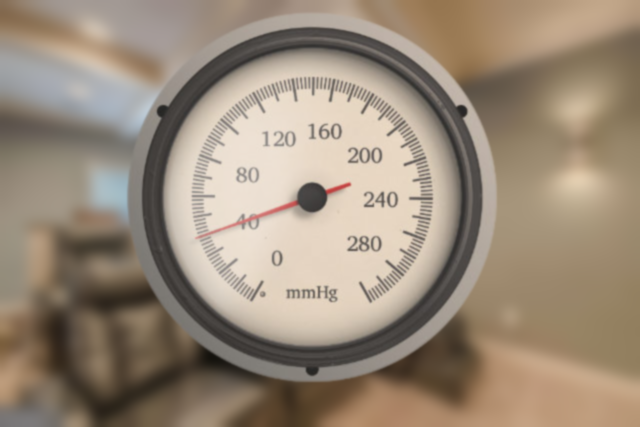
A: 40 mmHg
